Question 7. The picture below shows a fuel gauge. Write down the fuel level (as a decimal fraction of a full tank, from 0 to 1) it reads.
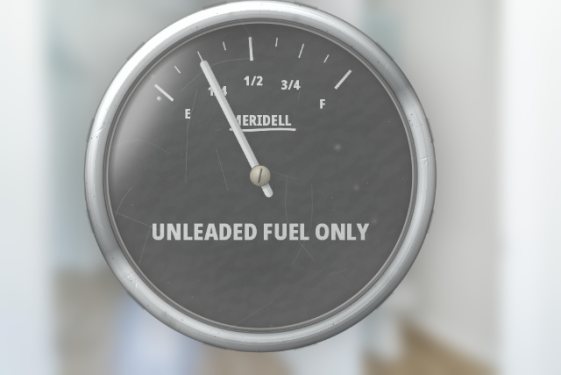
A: 0.25
